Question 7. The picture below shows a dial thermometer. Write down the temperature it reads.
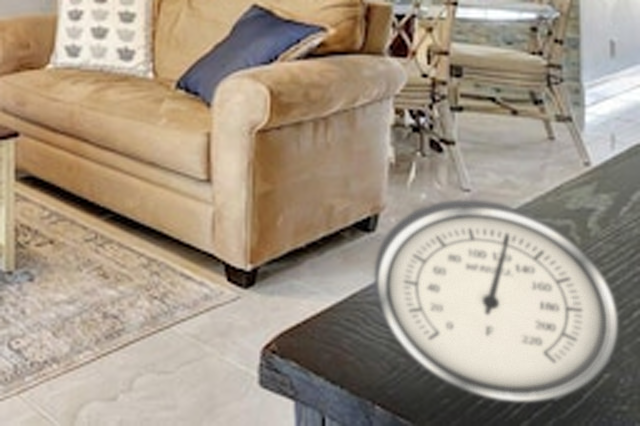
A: 120 °F
